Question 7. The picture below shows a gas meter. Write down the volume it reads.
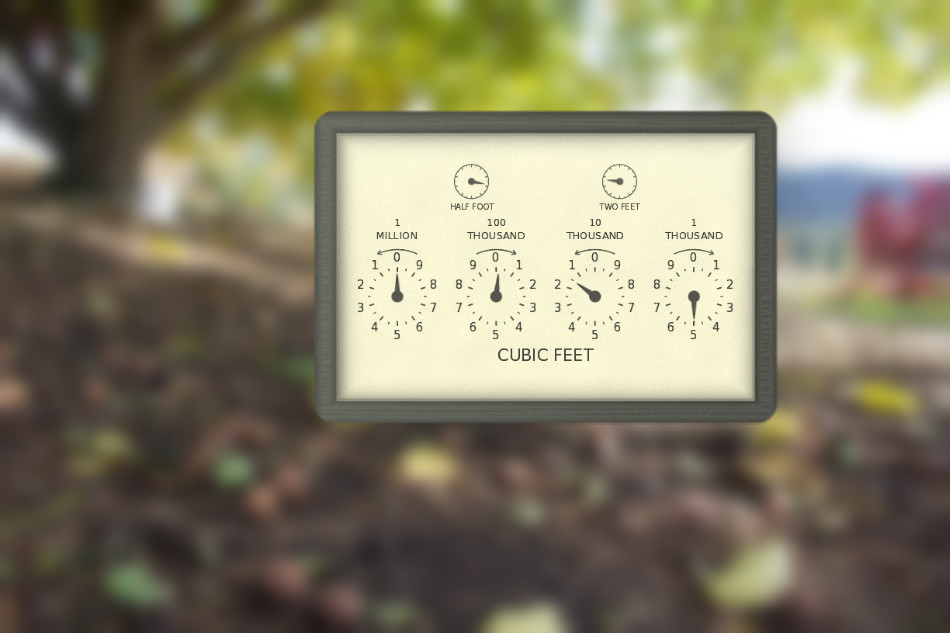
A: 1500 ft³
